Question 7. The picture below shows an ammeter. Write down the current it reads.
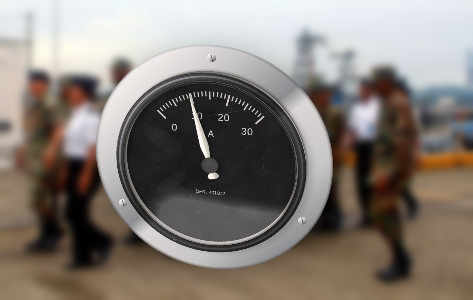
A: 10 A
